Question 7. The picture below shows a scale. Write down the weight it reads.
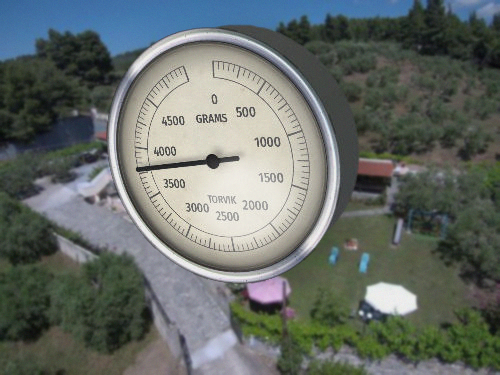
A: 3800 g
